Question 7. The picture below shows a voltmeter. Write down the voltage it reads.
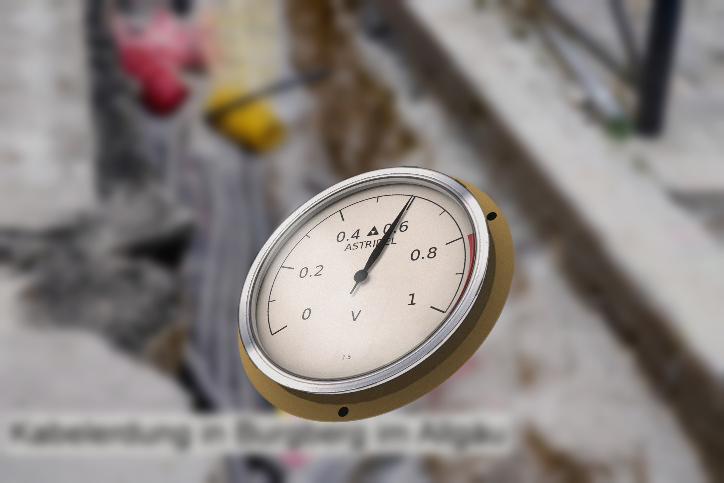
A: 0.6 V
